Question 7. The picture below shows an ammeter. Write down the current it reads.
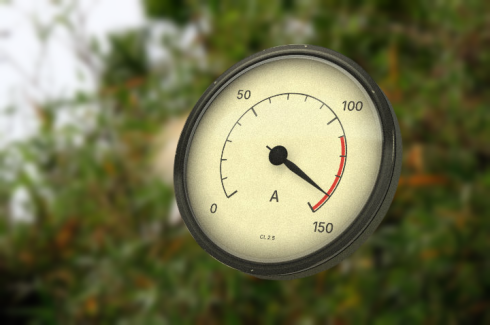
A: 140 A
